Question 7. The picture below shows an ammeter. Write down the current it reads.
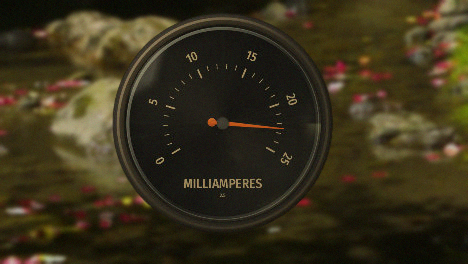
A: 22.5 mA
